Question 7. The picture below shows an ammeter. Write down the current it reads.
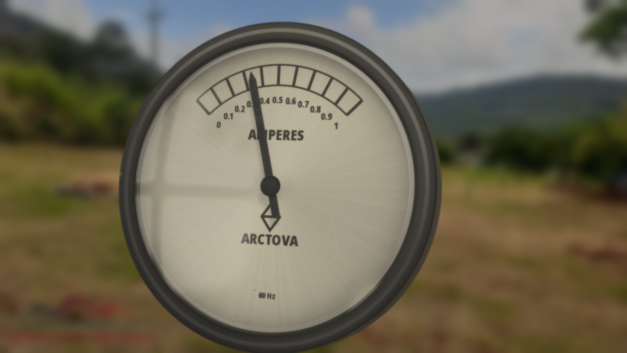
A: 0.35 A
